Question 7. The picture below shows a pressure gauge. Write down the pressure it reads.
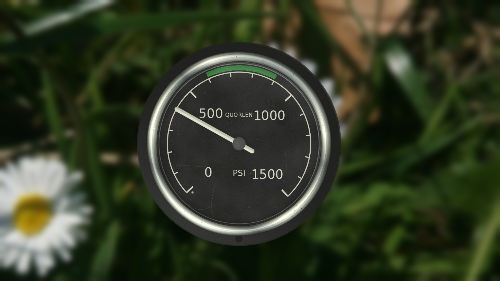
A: 400 psi
